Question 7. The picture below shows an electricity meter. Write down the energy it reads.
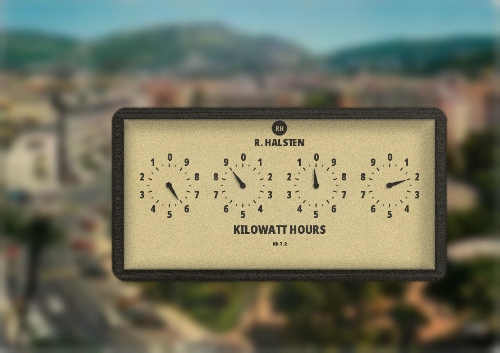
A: 5902 kWh
